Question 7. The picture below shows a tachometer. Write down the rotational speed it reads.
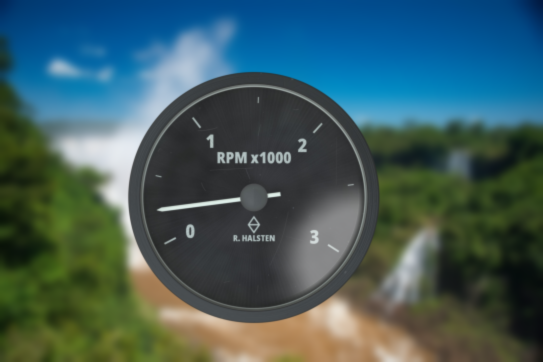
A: 250 rpm
